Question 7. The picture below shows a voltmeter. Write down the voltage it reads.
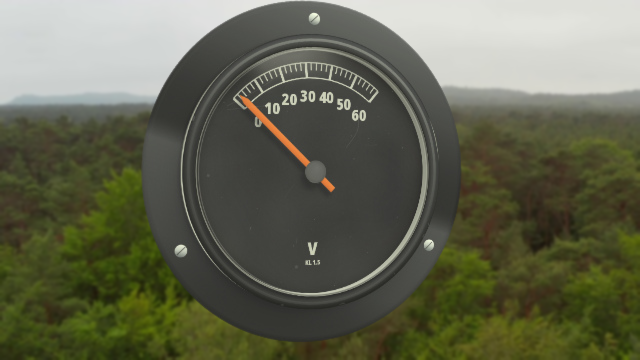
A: 2 V
